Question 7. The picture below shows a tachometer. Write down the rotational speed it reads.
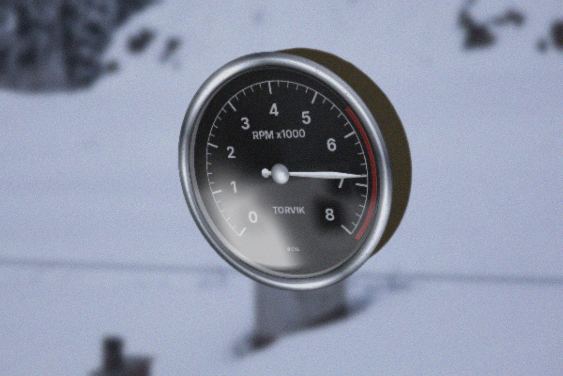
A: 6800 rpm
